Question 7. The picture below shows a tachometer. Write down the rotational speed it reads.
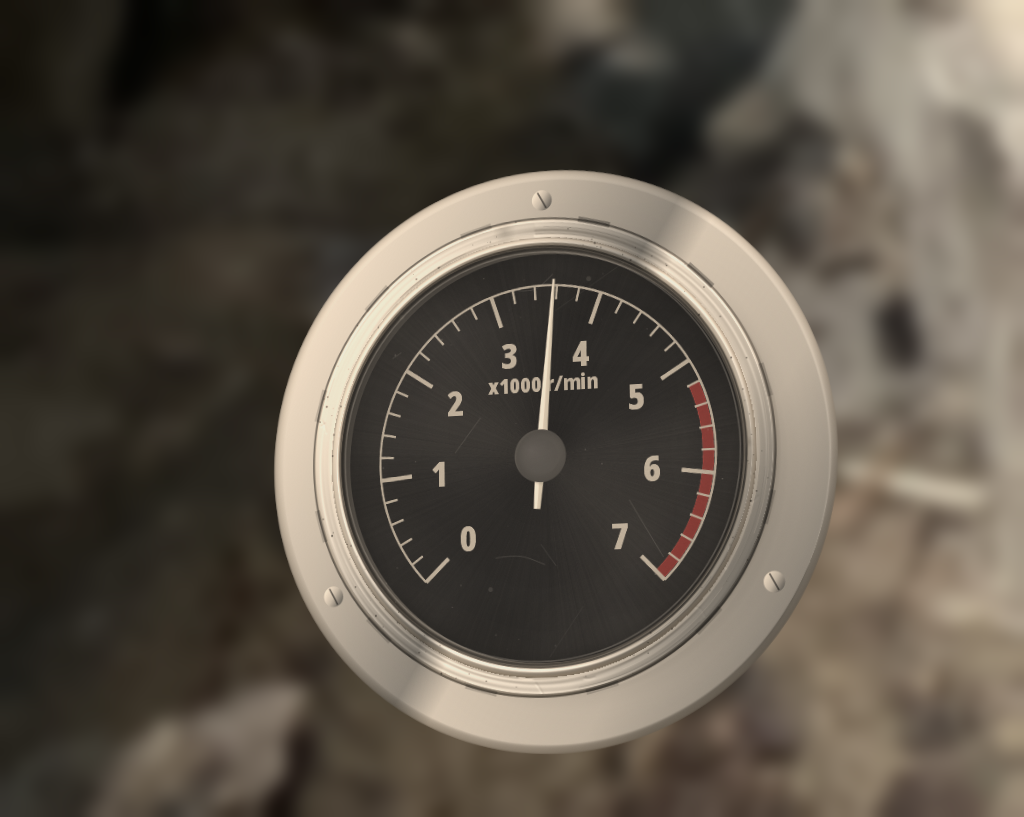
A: 3600 rpm
